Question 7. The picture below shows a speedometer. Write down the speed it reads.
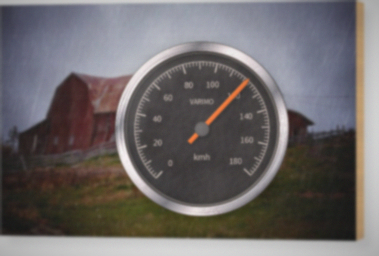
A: 120 km/h
